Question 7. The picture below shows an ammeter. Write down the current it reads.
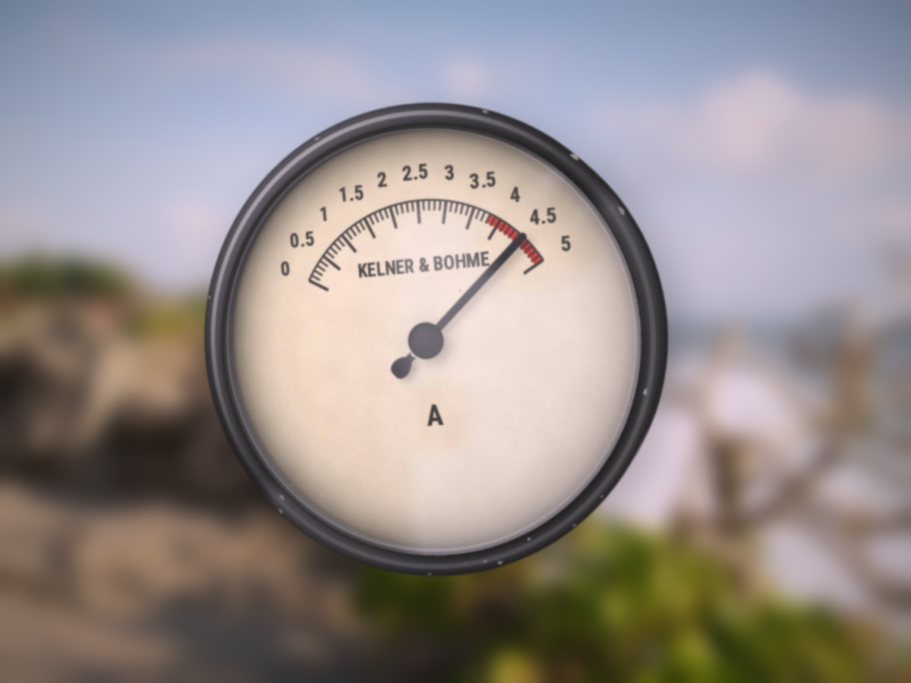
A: 4.5 A
